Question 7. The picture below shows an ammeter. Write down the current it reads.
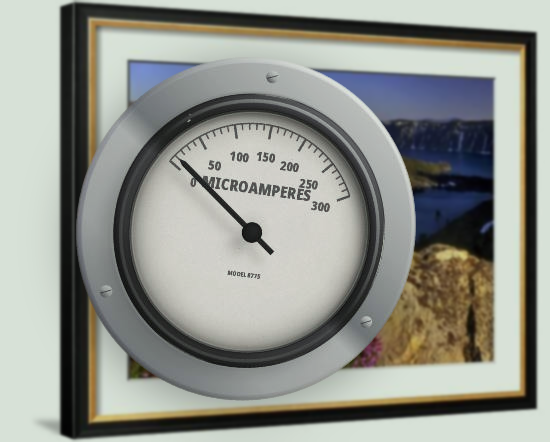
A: 10 µA
